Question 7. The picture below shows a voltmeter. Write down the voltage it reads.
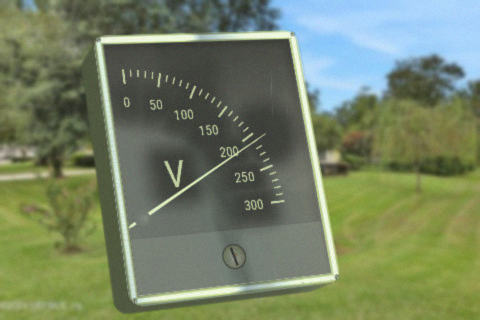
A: 210 V
